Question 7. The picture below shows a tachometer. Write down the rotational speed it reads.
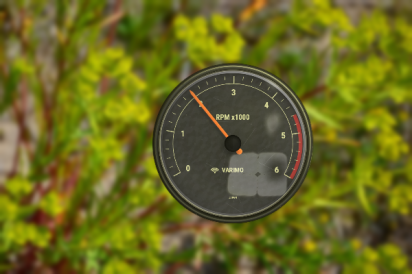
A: 2000 rpm
